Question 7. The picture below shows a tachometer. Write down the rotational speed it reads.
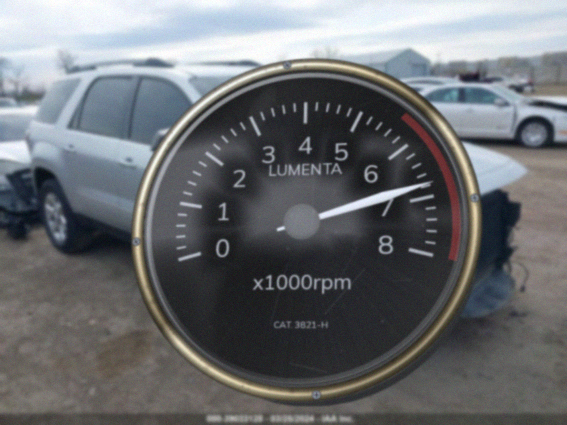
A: 6800 rpm
